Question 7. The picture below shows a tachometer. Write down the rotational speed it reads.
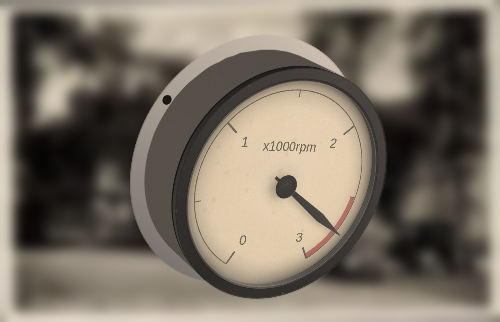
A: 2750 rpm
